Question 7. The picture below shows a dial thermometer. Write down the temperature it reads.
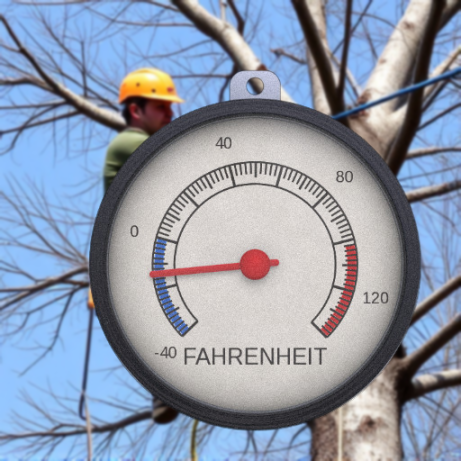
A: -14 °F
